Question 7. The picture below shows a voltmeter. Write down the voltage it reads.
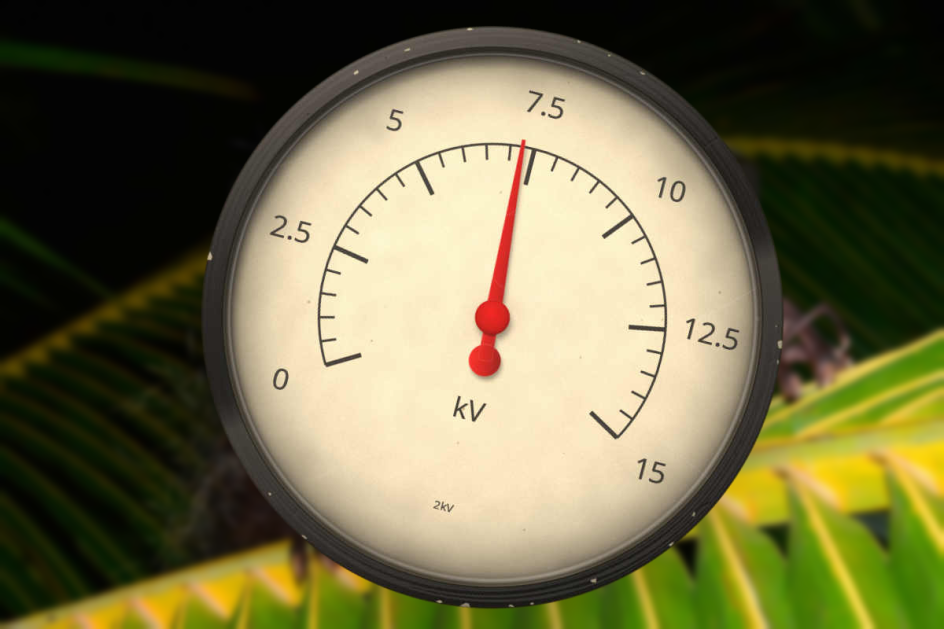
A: 7.25 kV
